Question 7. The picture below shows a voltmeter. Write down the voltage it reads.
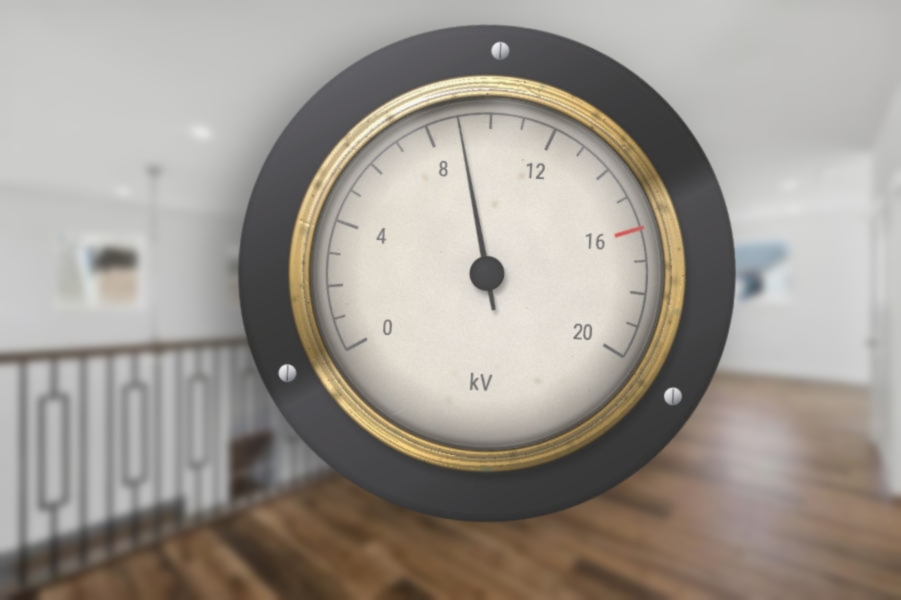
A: 9 kV
